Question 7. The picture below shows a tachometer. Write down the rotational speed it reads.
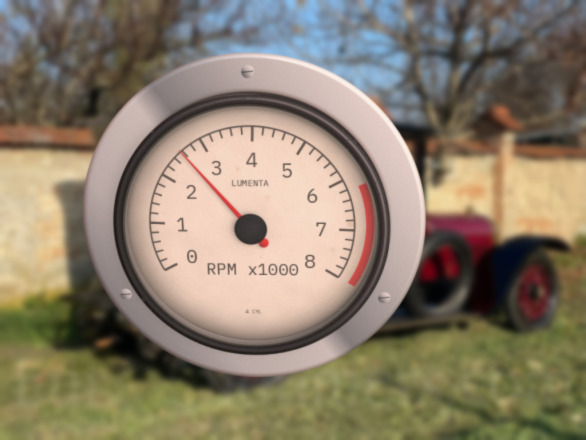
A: 2600 rpm
